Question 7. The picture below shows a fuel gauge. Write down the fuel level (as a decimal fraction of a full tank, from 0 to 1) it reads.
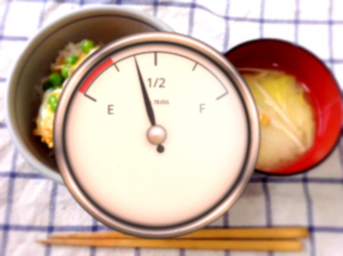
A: 0.375
